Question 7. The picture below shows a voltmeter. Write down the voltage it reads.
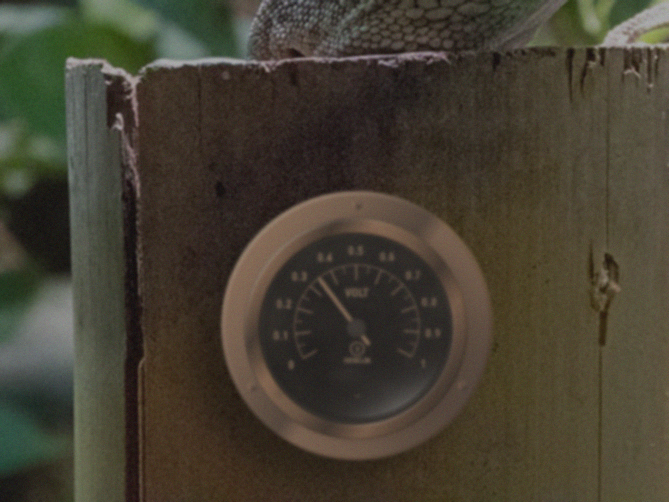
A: 0.35 V
